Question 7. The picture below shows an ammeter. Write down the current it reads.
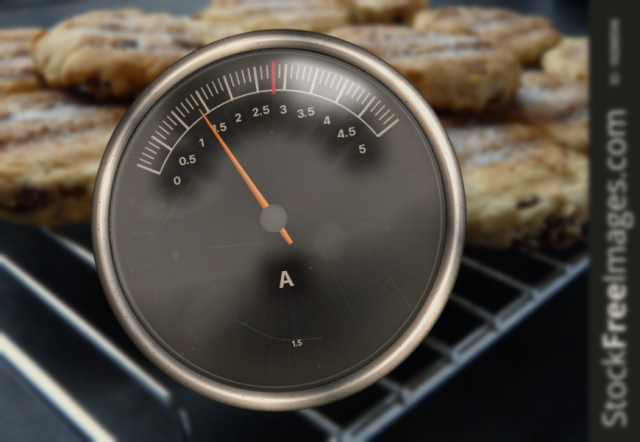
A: 1.4 A
